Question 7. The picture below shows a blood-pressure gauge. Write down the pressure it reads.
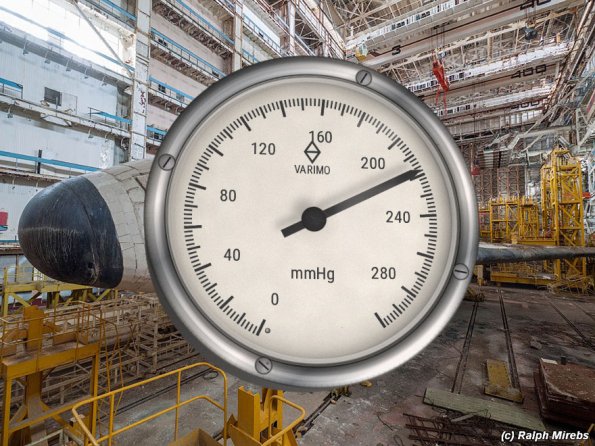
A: 218 mmHg
